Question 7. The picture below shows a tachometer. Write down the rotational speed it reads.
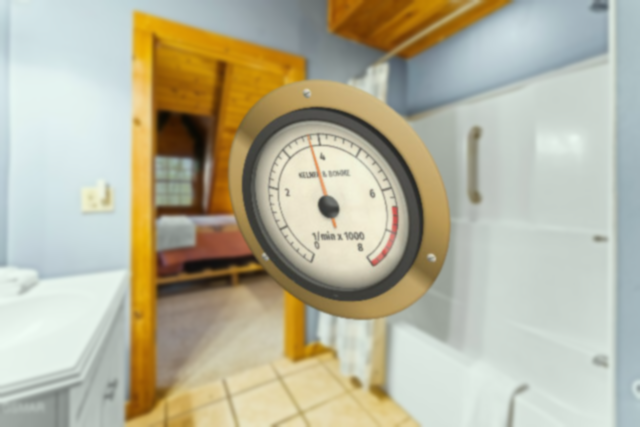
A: 3800 rpm
